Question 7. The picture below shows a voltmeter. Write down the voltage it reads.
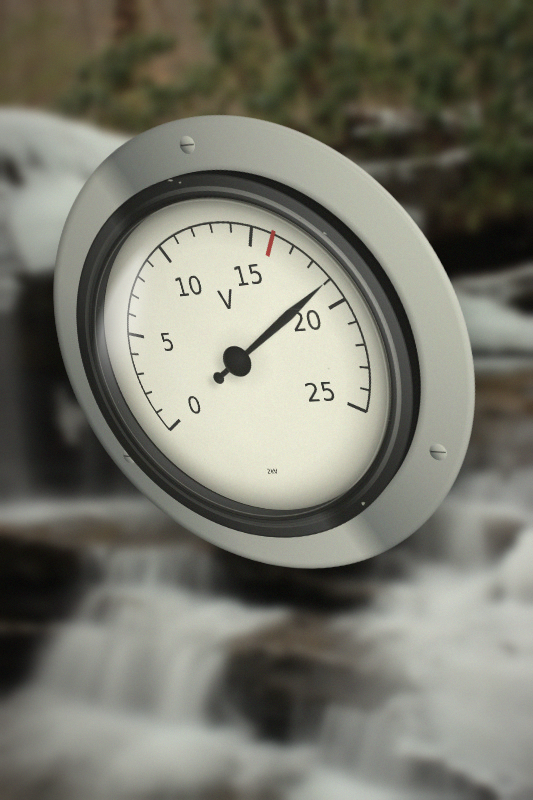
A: 19 V
